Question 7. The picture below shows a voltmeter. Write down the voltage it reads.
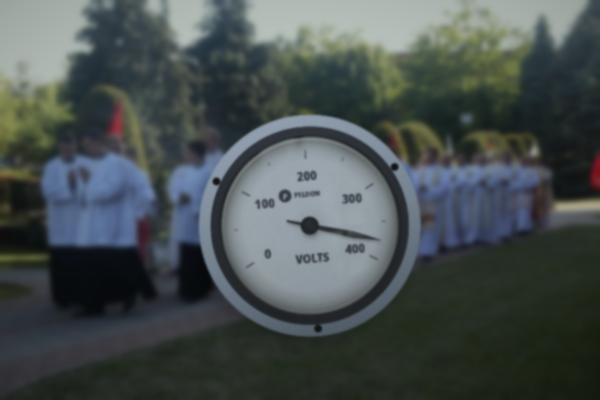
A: 375 V
